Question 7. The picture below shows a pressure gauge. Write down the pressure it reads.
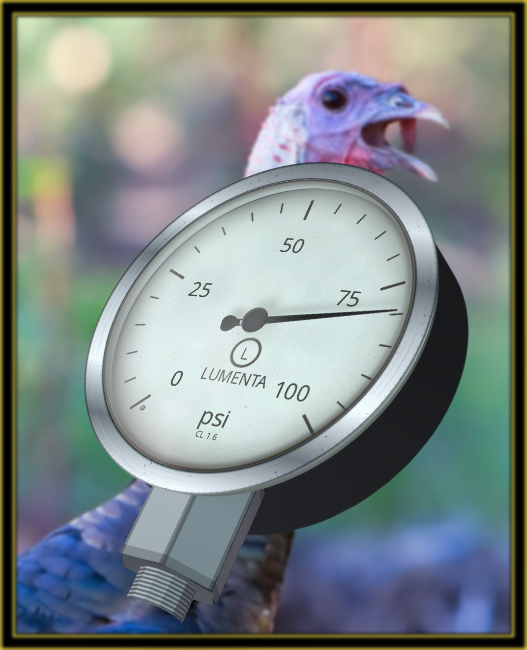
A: 80 psi
